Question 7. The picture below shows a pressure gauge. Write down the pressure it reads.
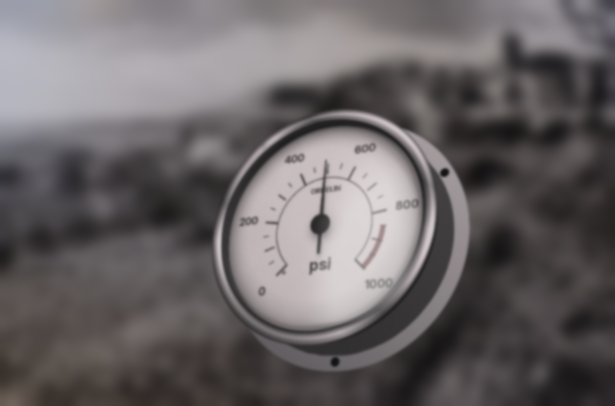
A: 500 psi
